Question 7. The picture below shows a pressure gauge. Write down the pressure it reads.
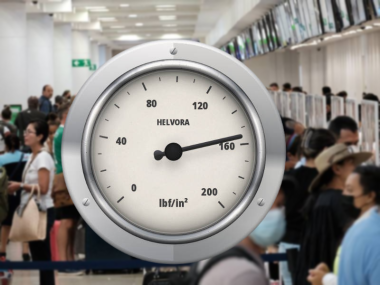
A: 155 psi
